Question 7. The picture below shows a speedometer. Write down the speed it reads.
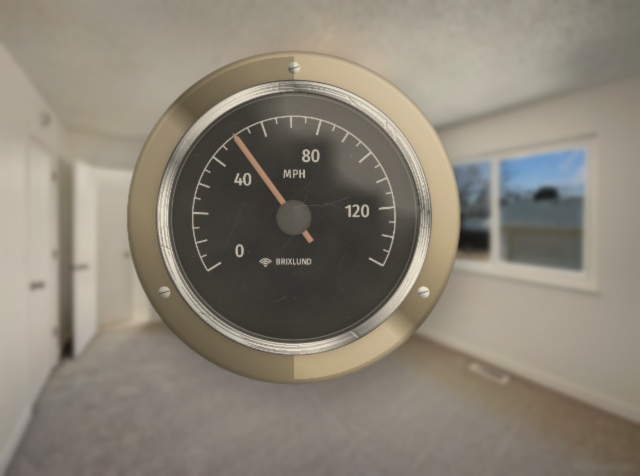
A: 50 mph
